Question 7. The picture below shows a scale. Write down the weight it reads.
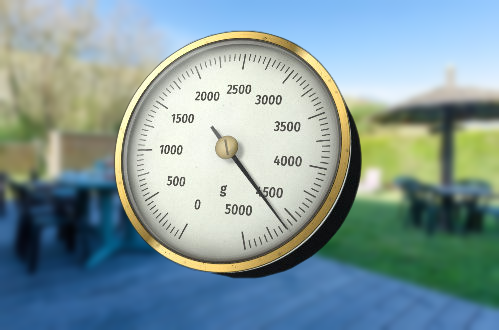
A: 4600 g
